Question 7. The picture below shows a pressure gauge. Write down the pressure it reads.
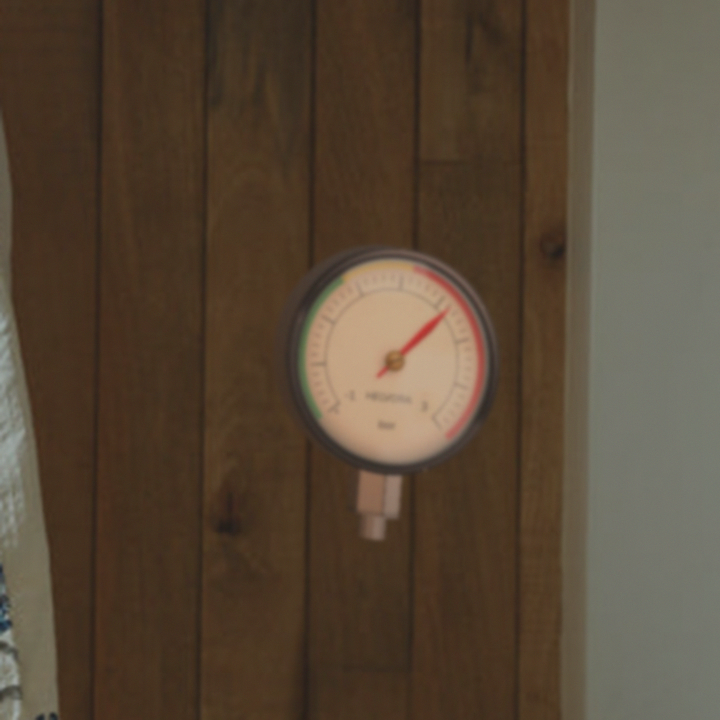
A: 1.6 bar
